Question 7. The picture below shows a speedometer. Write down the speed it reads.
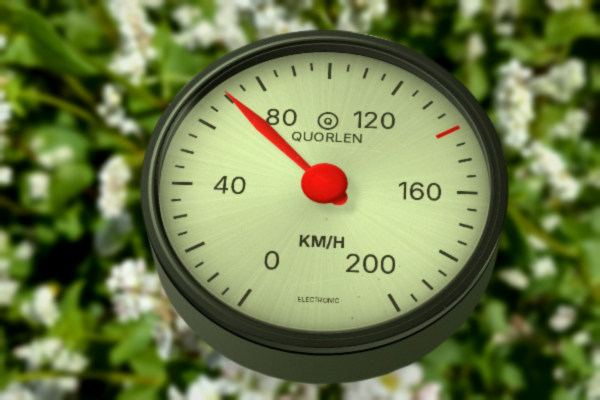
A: 70 km/h
